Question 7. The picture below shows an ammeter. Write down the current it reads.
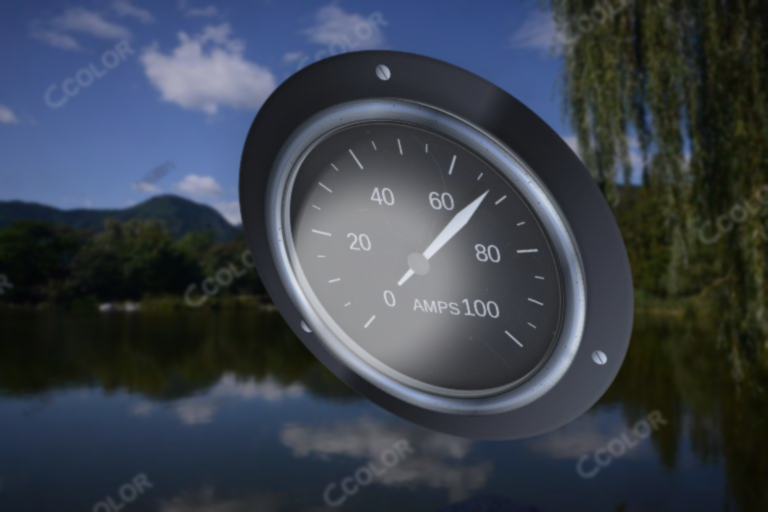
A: 67.5 A
